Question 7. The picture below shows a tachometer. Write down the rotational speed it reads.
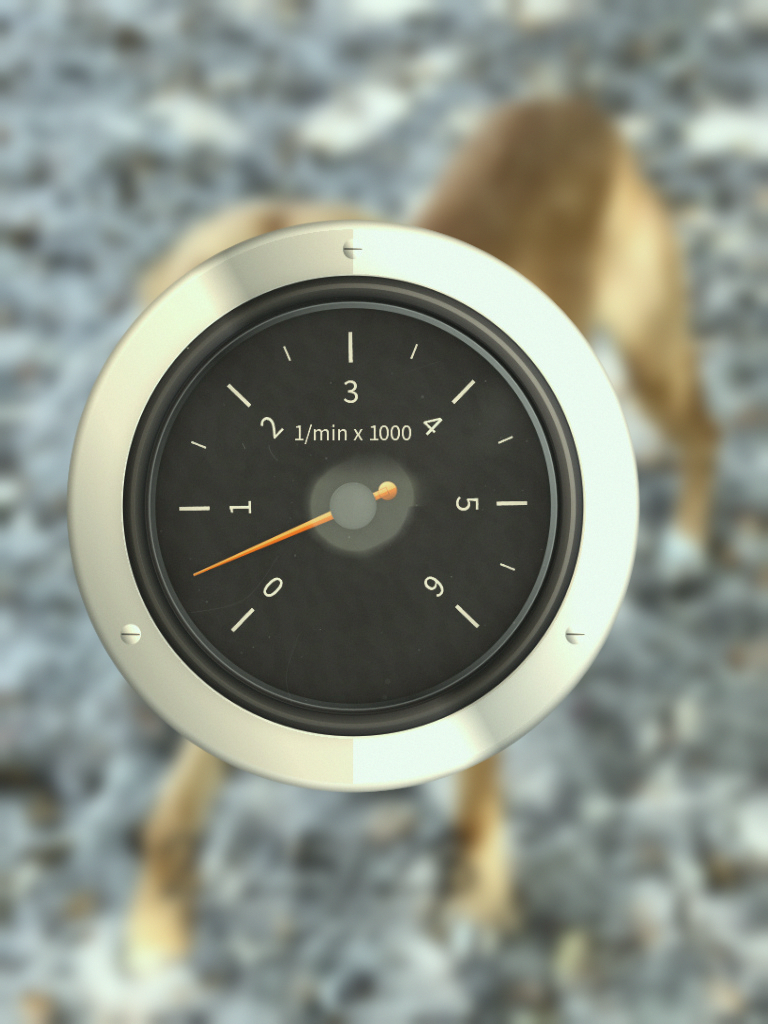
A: 500 rpm
